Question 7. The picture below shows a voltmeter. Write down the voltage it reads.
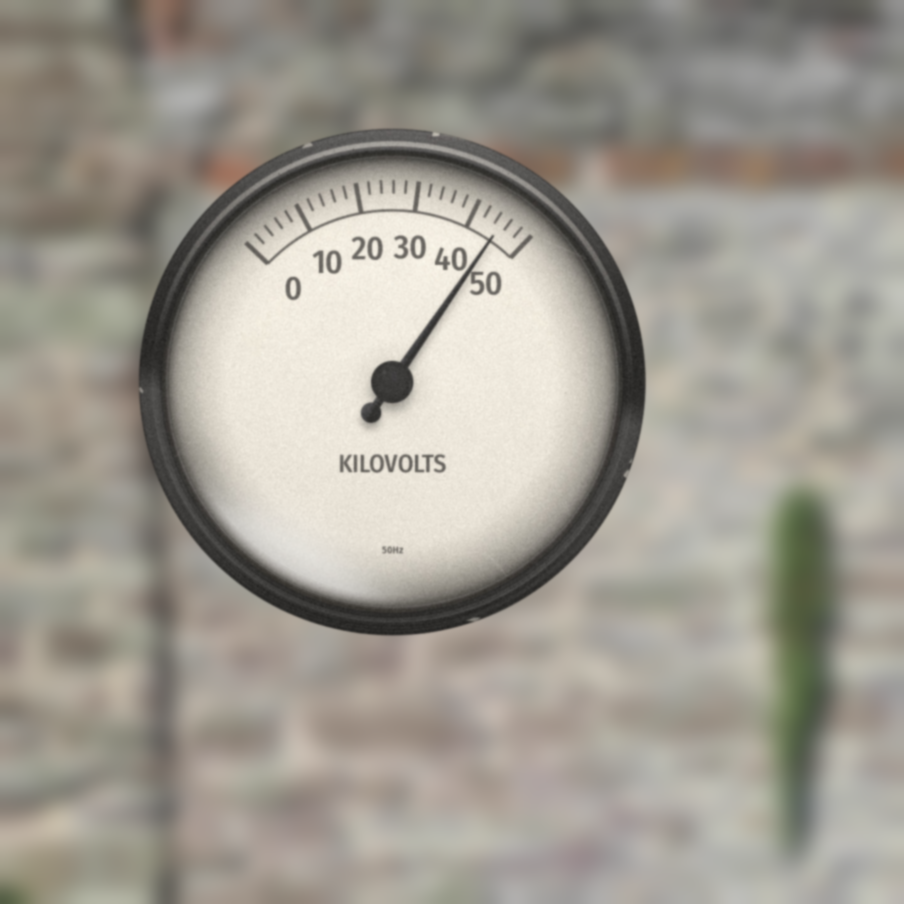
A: 45 kV
